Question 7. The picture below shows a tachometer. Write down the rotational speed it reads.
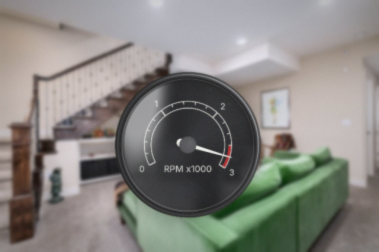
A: 2800 rpm
